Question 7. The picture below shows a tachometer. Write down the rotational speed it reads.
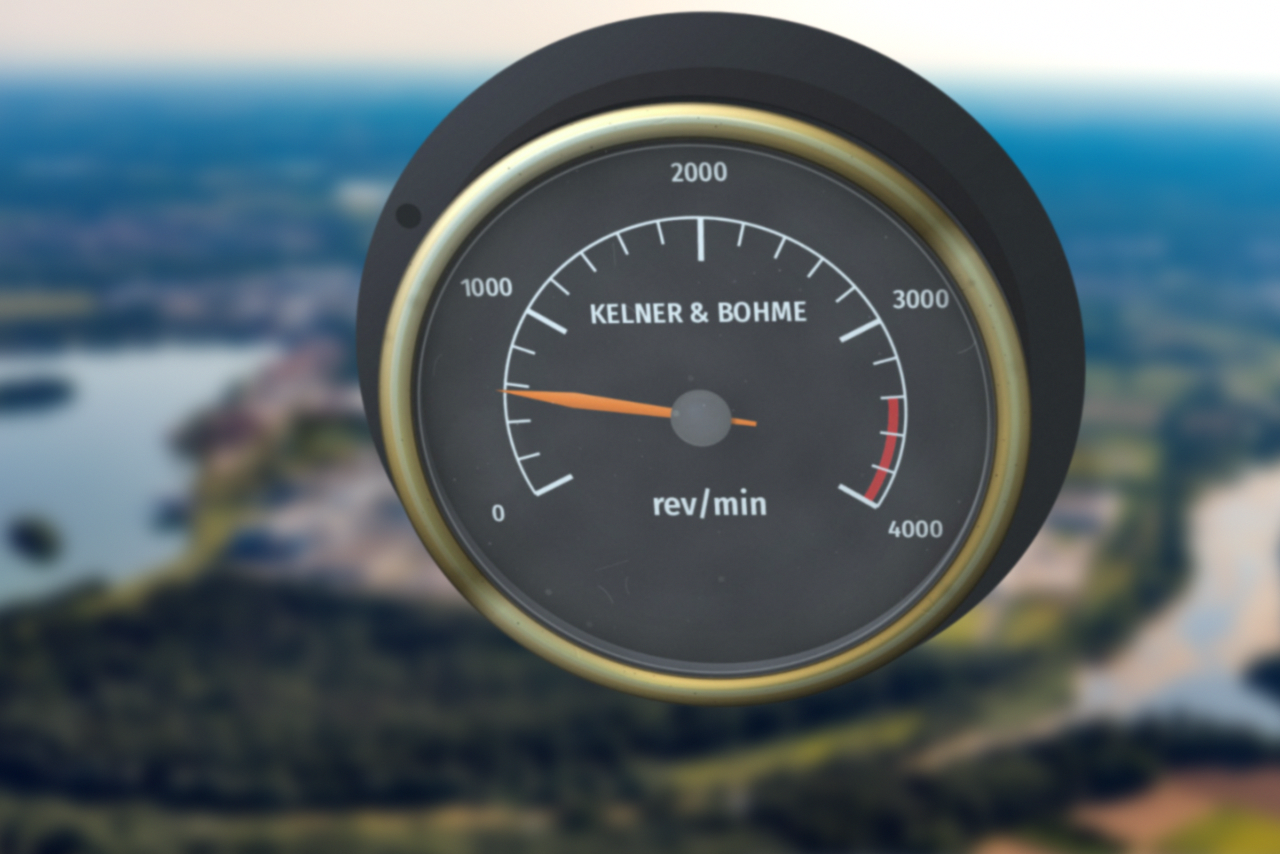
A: 600 rpm
